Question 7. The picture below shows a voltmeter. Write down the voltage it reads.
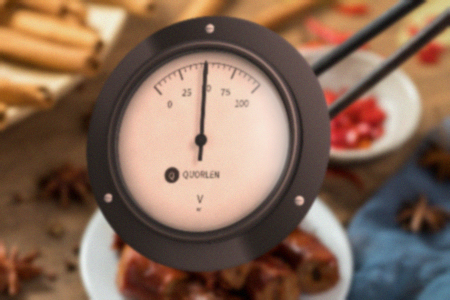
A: 50 V
